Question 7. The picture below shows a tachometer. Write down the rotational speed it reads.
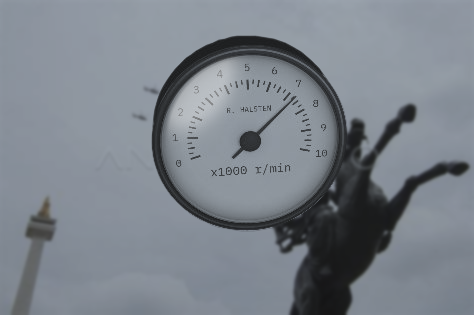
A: 7250 rpm
